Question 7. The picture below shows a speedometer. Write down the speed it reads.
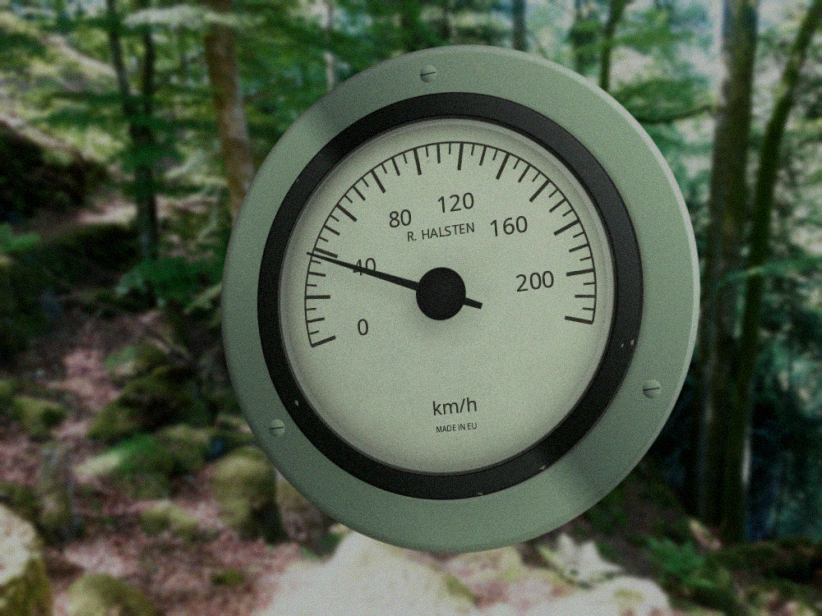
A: 37.5 km/h
